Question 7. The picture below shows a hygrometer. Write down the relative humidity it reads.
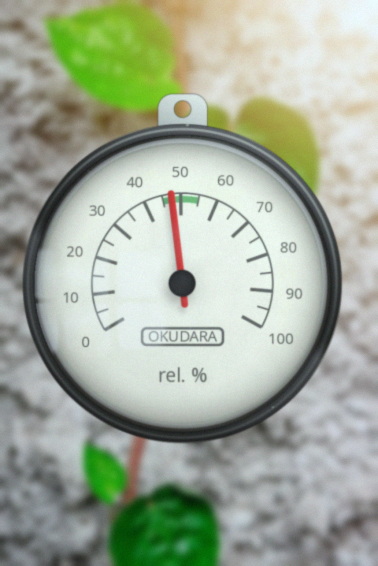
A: 47.5 %
